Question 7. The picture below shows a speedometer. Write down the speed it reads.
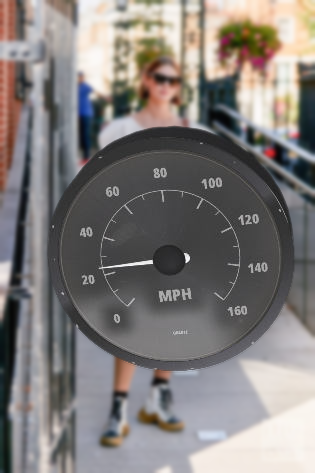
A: 25 mph
